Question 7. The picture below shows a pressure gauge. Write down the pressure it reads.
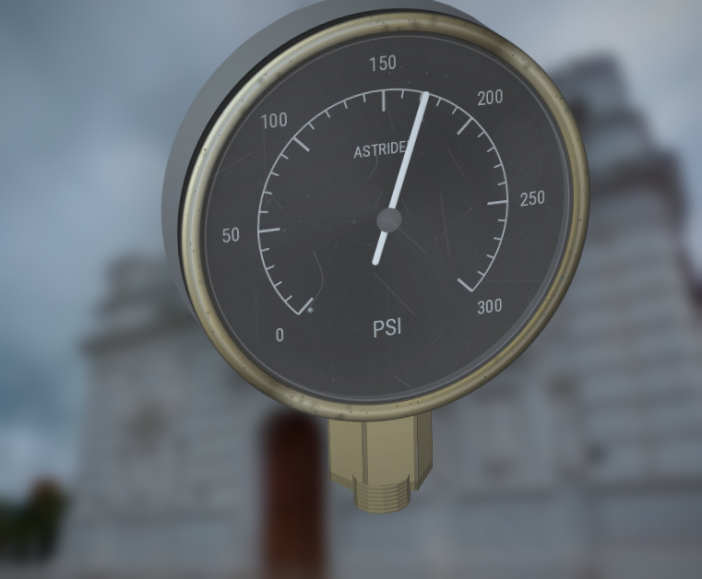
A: 170 psi
